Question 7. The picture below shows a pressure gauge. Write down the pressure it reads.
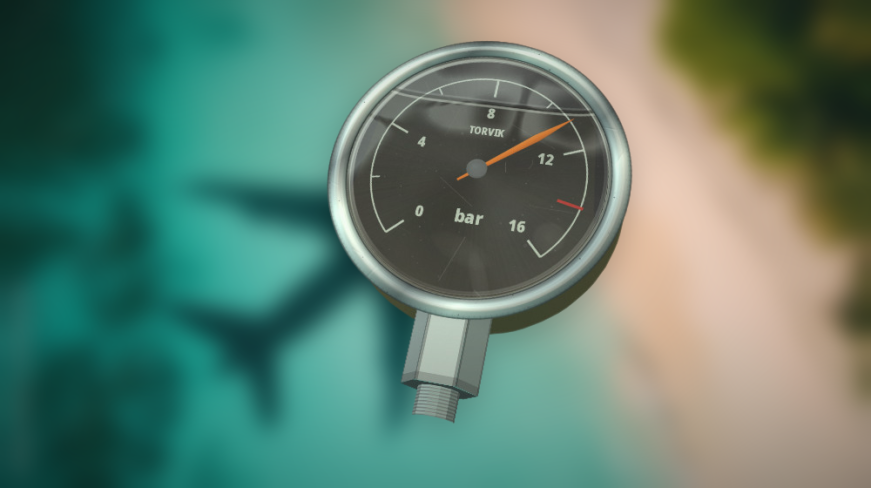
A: 11 bar
